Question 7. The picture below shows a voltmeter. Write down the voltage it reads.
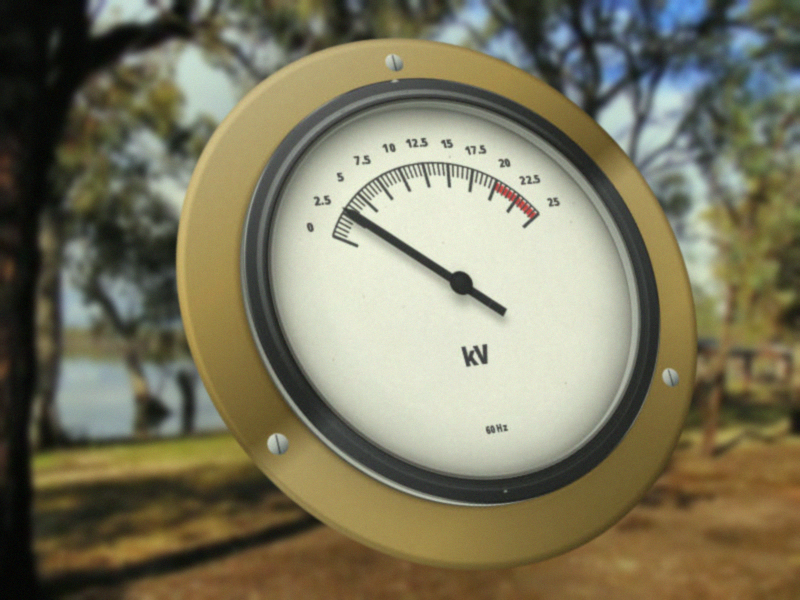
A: 2.5 kV
